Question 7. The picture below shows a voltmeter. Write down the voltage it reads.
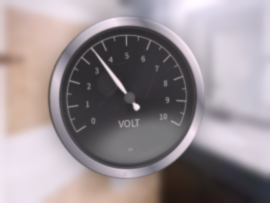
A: 3.5 V
